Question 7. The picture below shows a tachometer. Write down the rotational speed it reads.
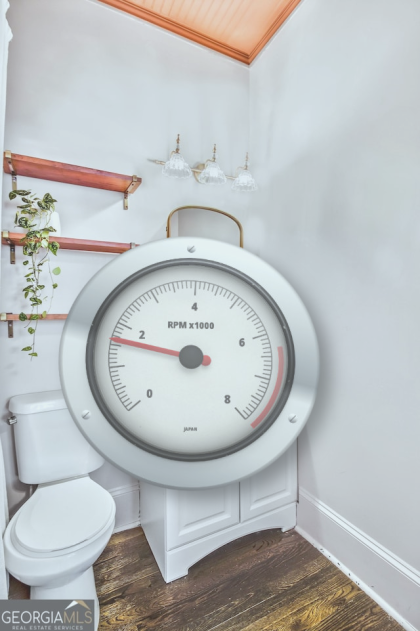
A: 1600 rpm
